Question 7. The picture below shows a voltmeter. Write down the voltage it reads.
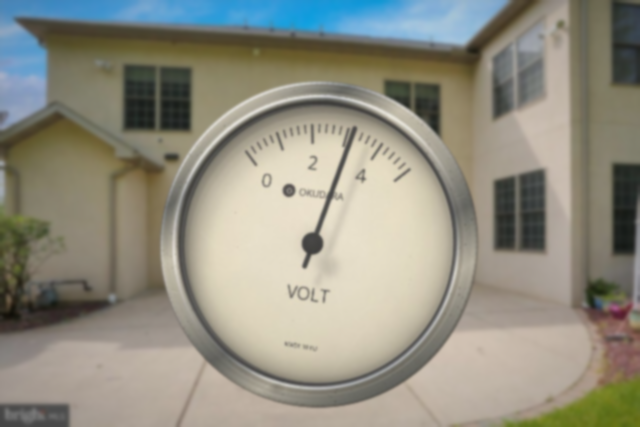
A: 3.2 V
